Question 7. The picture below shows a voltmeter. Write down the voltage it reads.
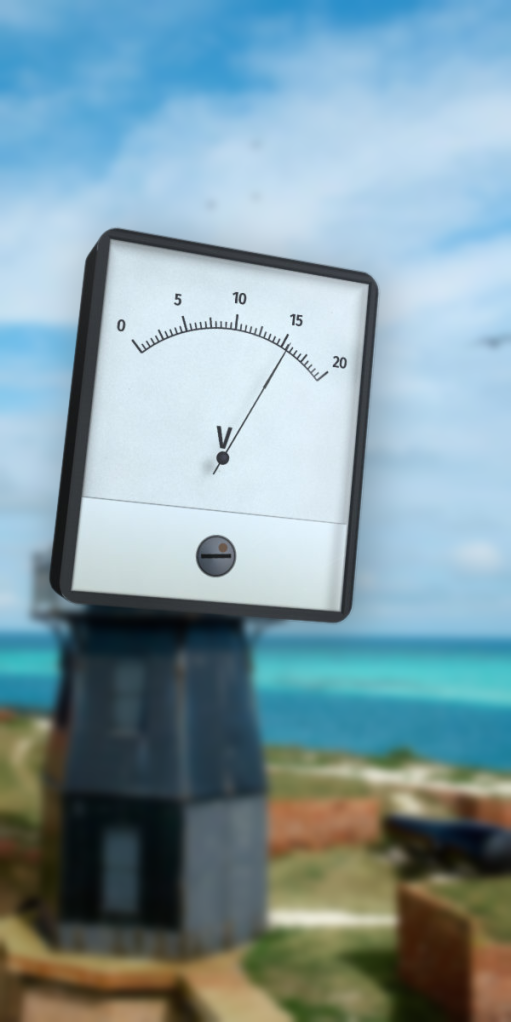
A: 15.5 V
